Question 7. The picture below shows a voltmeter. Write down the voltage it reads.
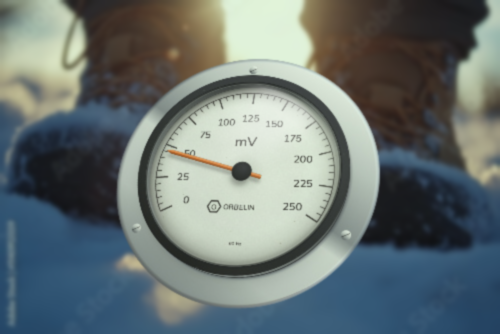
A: 45 mV
